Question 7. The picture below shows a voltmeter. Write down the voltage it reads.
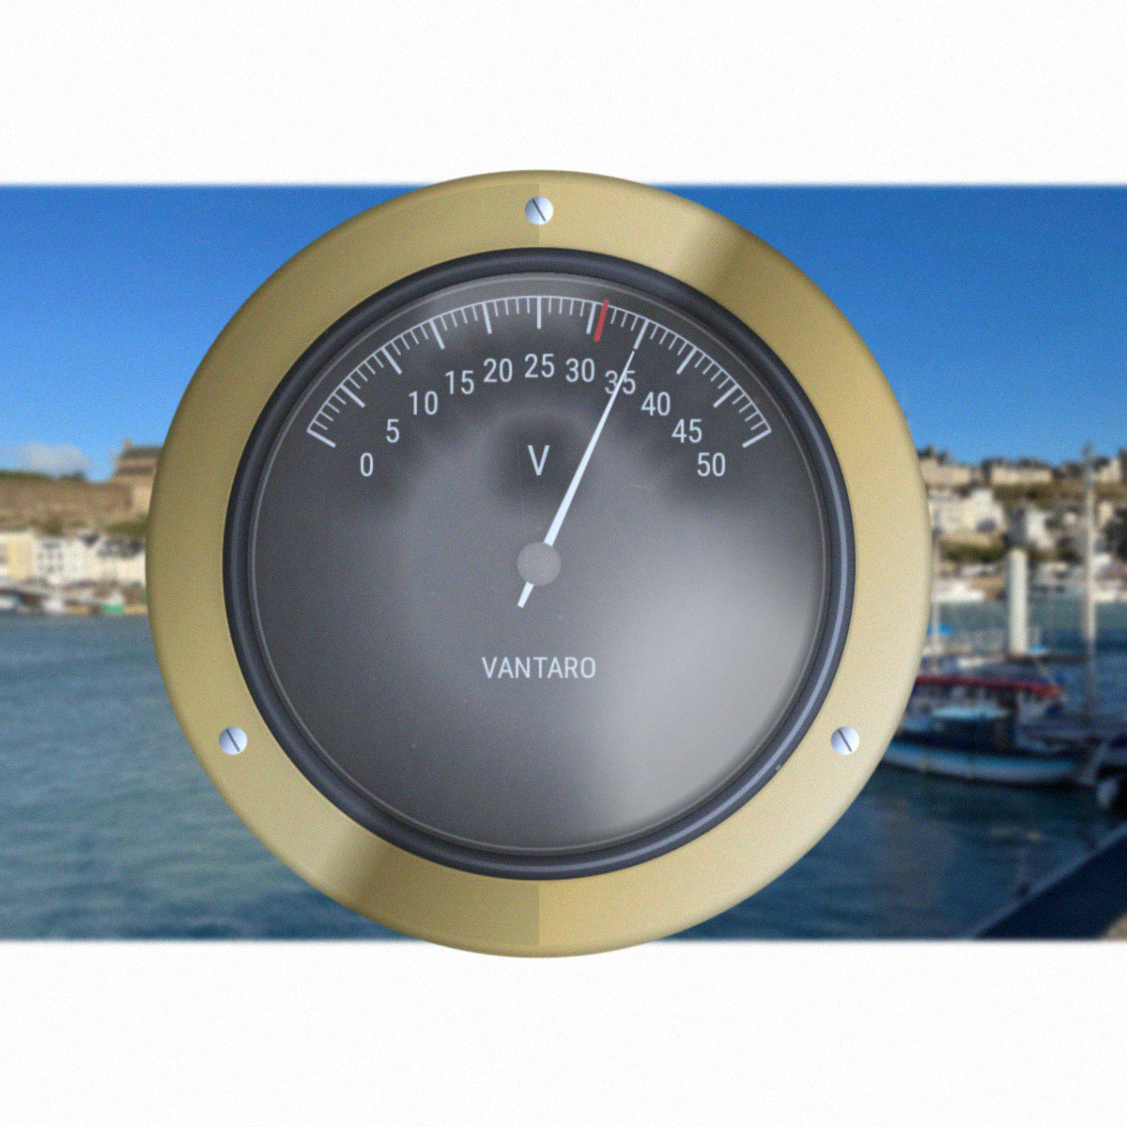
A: 35 V
